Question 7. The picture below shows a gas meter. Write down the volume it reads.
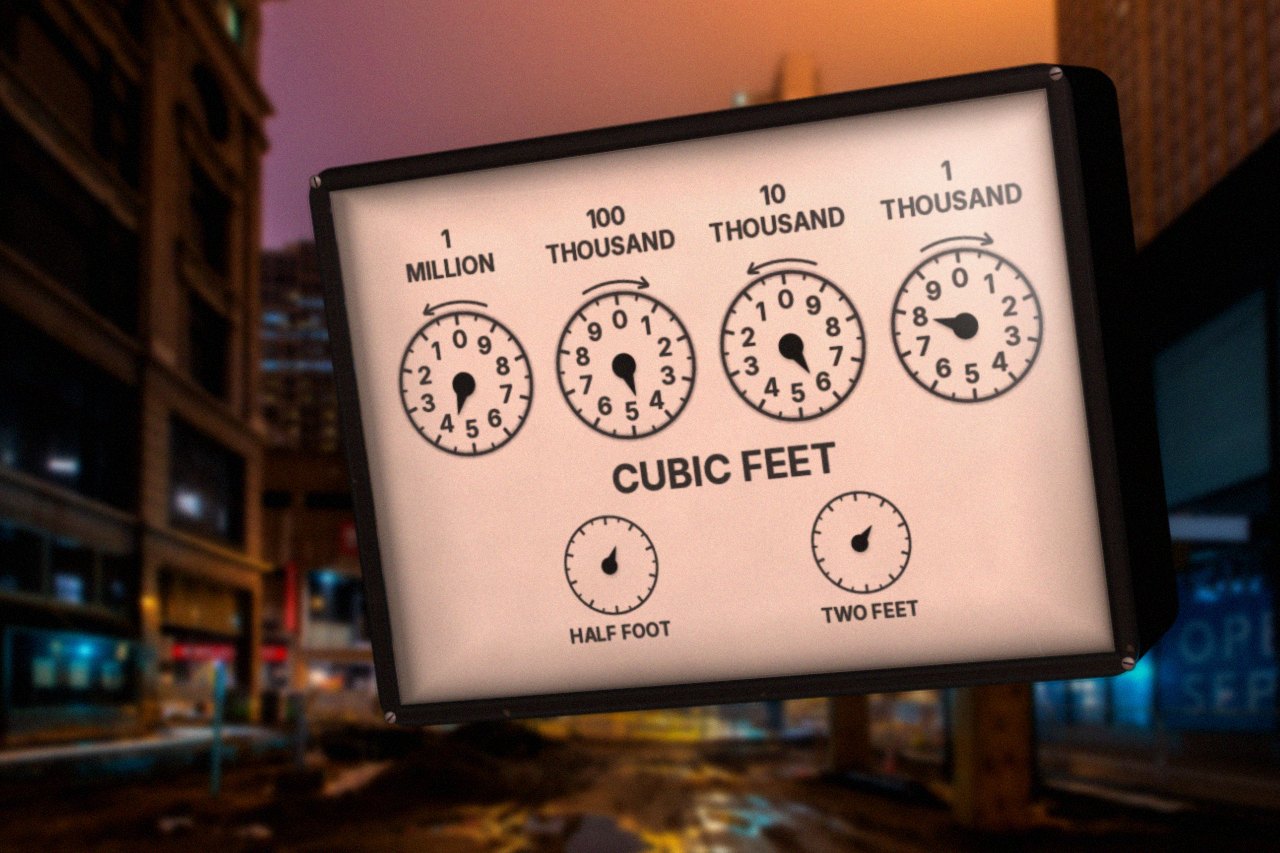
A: 445800 ft³
